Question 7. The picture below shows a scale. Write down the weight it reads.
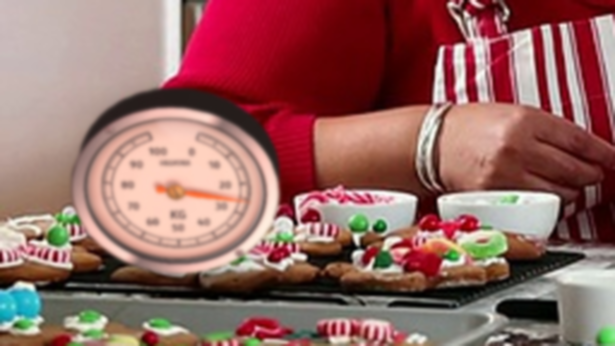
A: 25 kg
